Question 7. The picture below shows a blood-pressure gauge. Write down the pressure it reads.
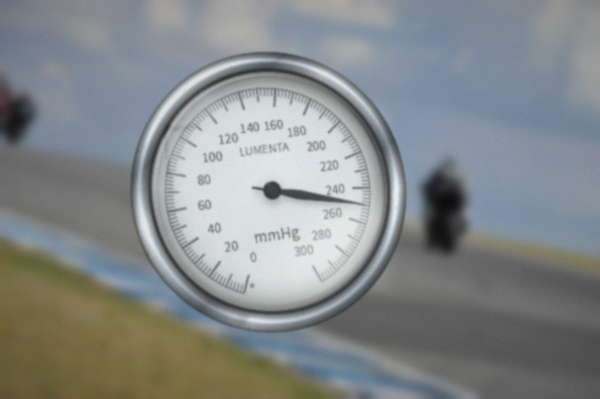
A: 250 mmHg
